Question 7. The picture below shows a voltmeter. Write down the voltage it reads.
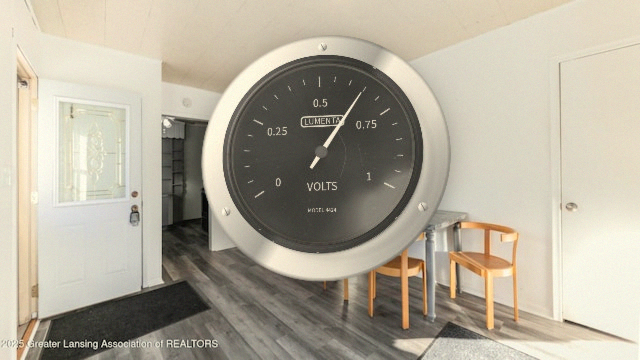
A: 0.65 V
